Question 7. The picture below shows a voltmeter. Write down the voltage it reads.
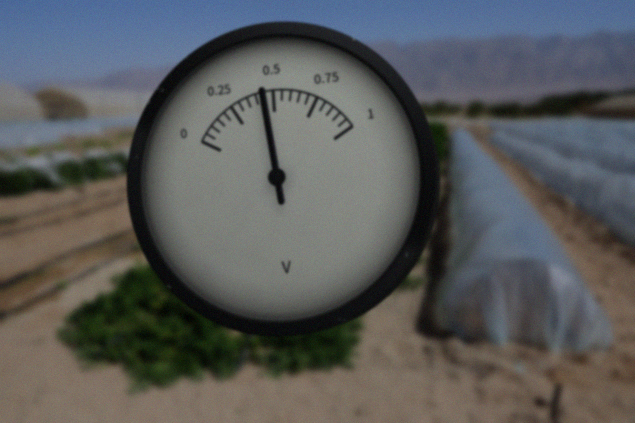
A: 0.45 V
